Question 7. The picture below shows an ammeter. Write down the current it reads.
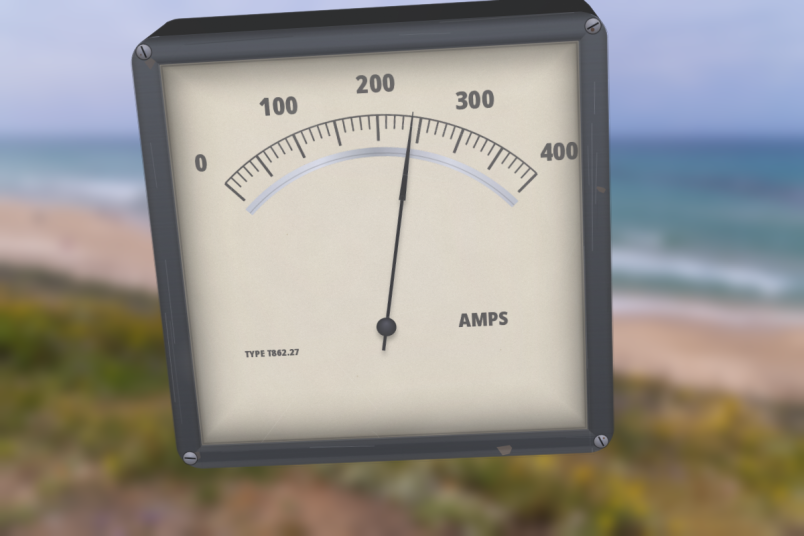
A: 240 A
